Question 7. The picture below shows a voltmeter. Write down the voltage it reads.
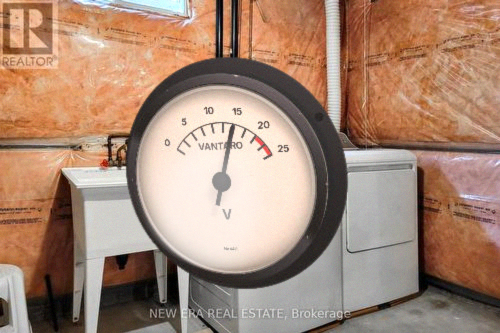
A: 15 V
